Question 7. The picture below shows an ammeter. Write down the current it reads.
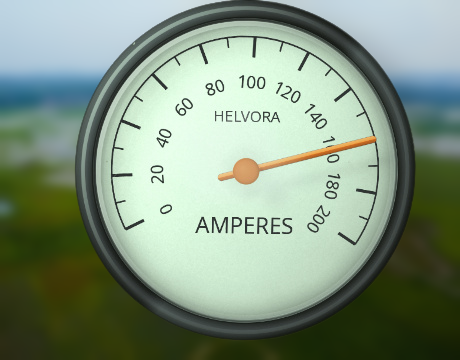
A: 160 A
